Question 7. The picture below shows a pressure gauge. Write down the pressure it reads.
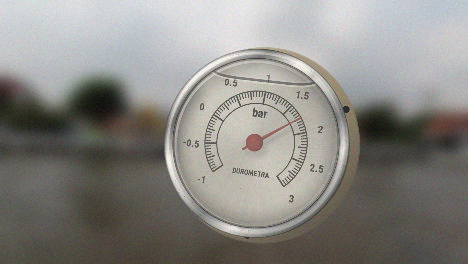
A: 1.75 bar
